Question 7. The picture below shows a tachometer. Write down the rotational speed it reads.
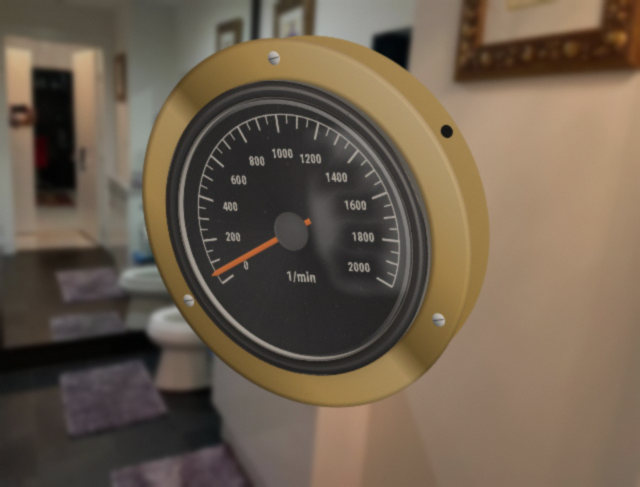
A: 50 rpm
